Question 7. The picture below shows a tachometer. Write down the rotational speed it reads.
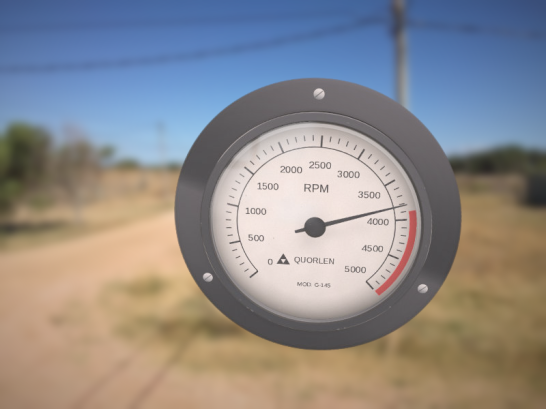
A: 3800 rpm
